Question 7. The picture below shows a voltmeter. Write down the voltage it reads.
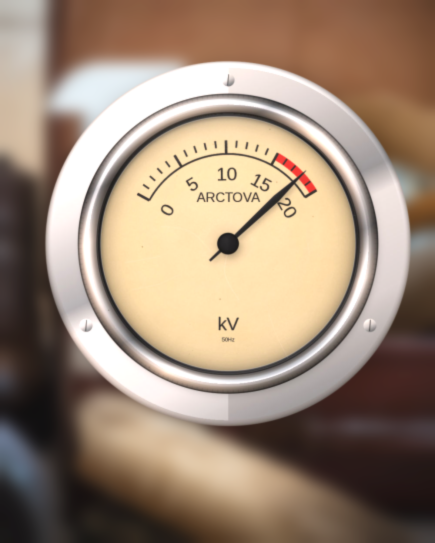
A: 18 kV
